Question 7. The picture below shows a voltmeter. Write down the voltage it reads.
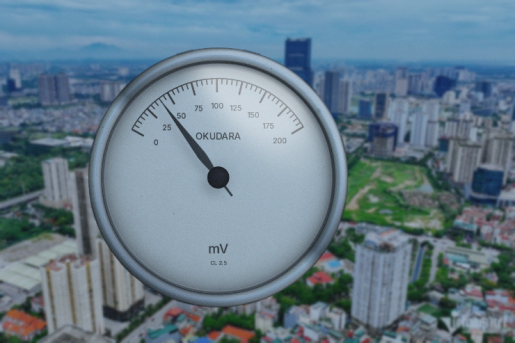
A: 40 mV
